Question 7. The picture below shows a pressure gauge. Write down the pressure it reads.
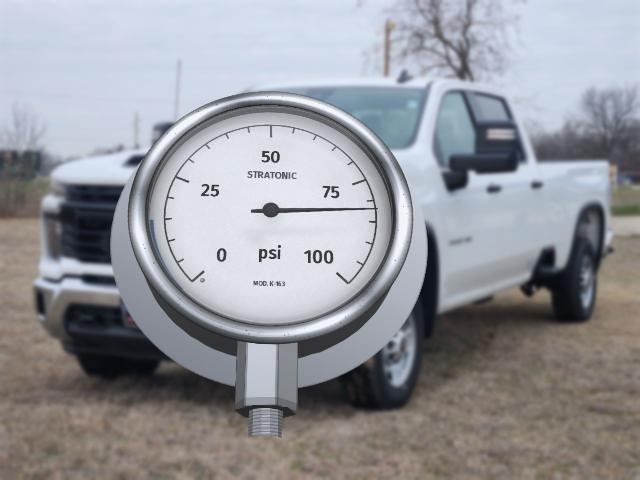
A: 82.5 psi
